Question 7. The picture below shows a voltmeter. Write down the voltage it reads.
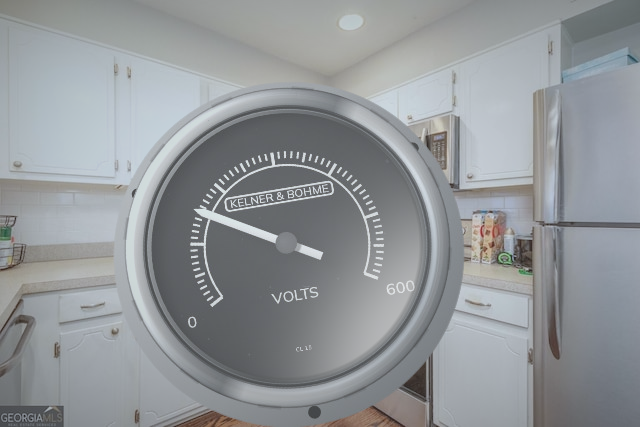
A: 150 V
